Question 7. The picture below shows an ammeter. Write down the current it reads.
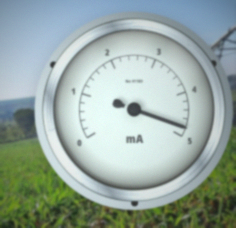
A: 4.8 mA
